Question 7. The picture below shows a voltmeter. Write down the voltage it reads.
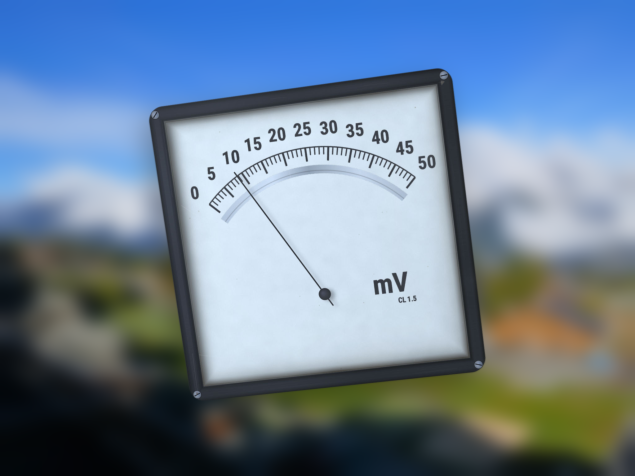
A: 9 mV
